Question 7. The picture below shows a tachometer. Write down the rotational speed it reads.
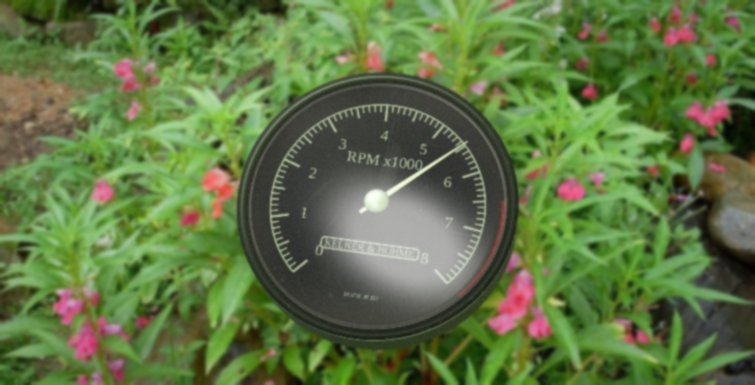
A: 5500 rpm
